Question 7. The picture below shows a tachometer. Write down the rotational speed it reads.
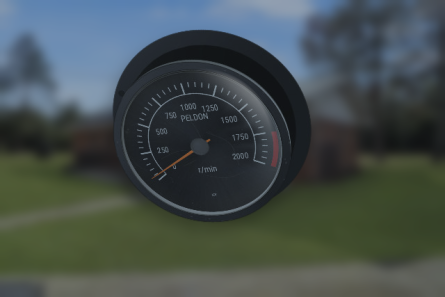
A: 50 rpm
